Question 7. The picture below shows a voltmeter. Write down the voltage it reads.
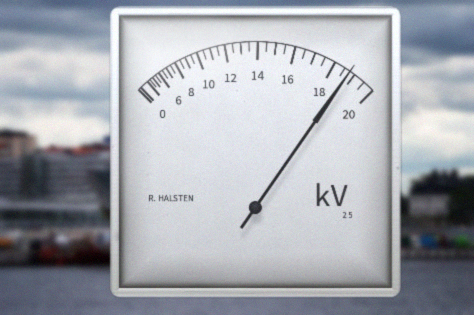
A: 18.75 kV
